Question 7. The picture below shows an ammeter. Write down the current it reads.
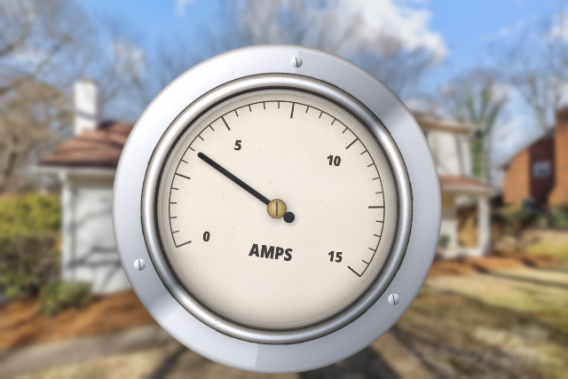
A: 3.5 A
